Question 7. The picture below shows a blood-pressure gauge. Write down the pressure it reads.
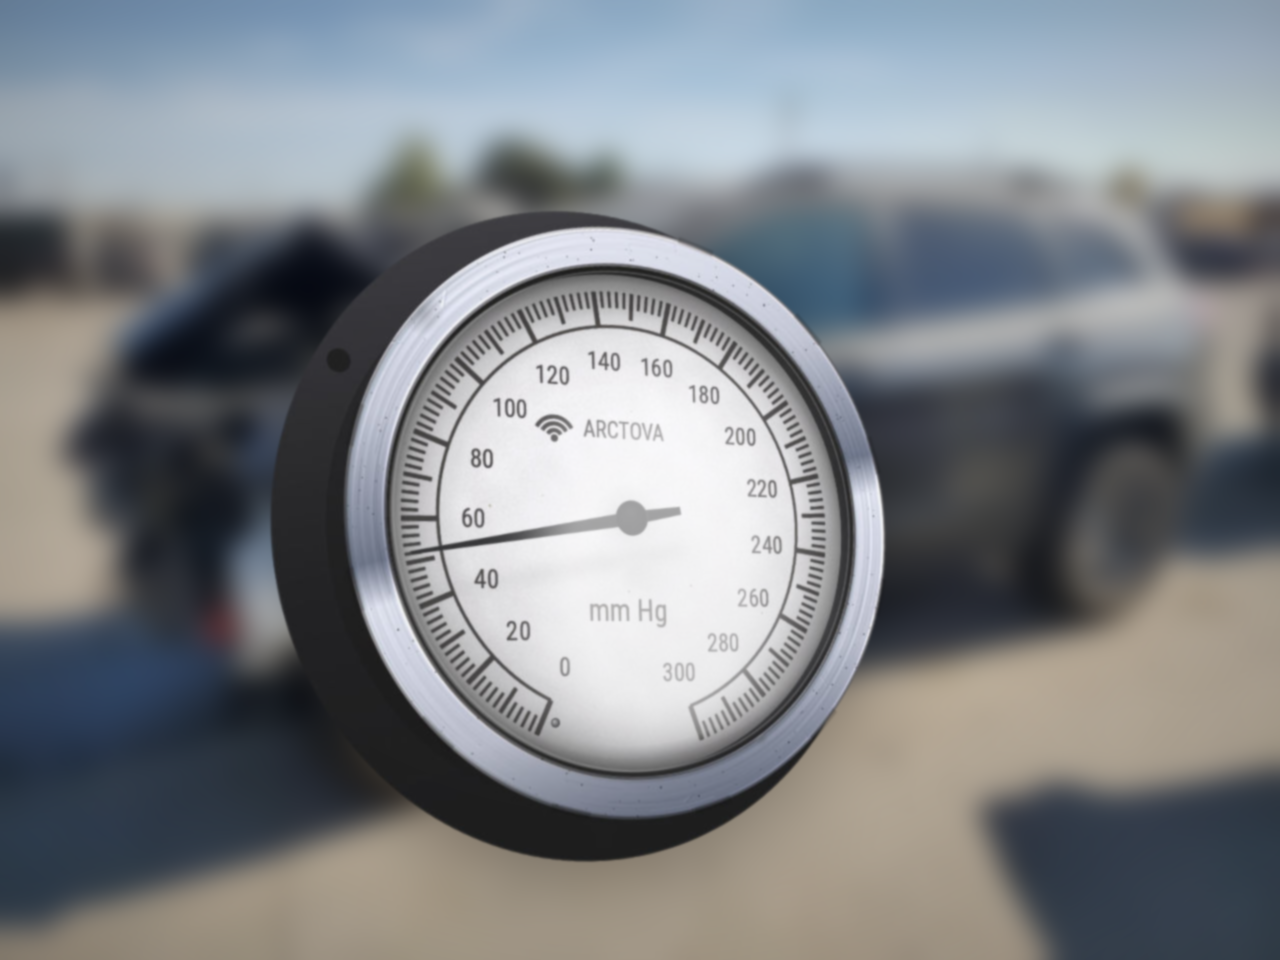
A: 52 mmHg
